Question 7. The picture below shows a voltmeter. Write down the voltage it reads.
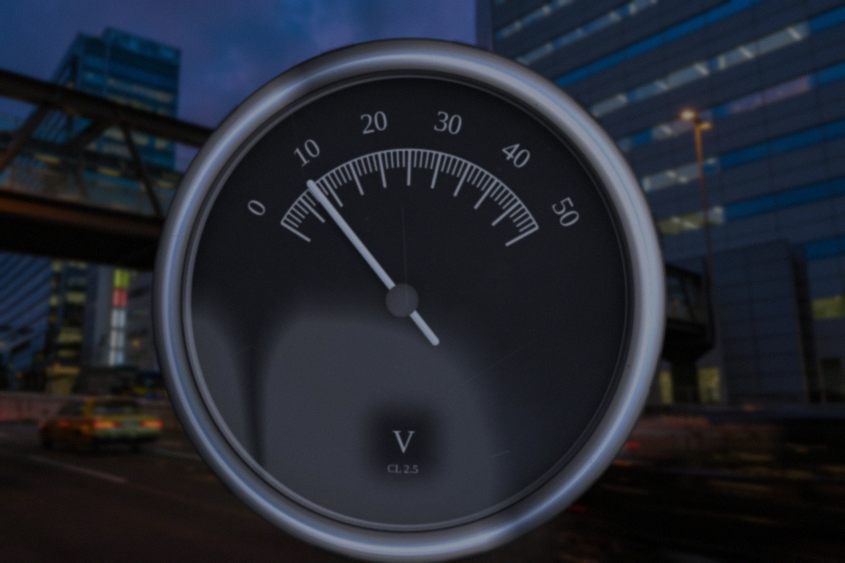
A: 8 V
